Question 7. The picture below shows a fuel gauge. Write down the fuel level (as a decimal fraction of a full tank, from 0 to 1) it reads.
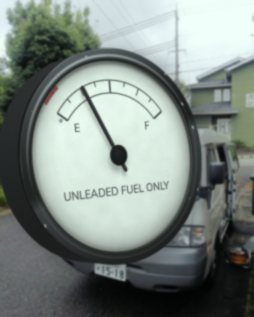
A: 0.25
